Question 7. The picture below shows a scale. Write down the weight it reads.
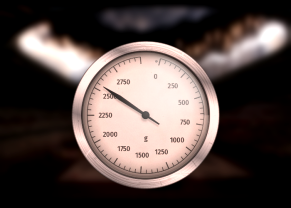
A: 2550 g
